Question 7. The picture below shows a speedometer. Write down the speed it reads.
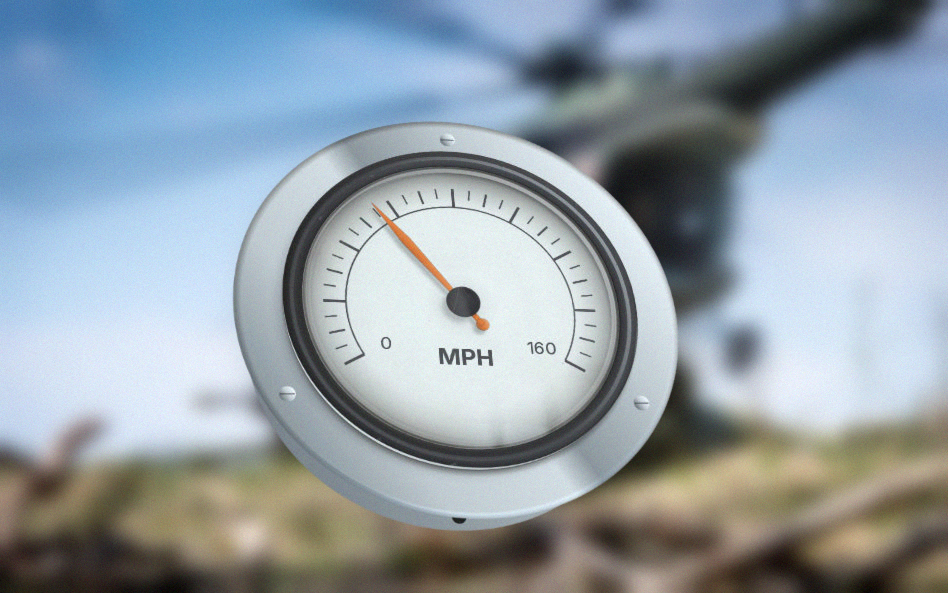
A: 55 mph
